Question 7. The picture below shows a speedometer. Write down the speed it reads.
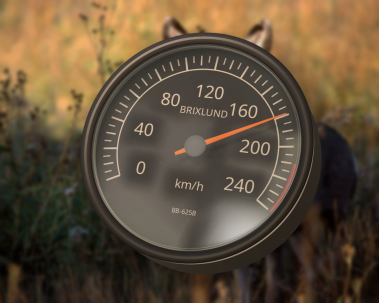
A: 180 km/h
